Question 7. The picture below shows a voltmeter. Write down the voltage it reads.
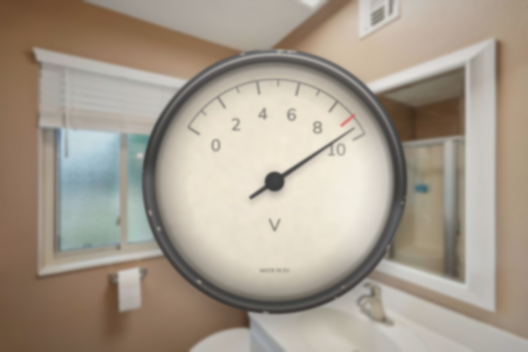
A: 9.5 V
